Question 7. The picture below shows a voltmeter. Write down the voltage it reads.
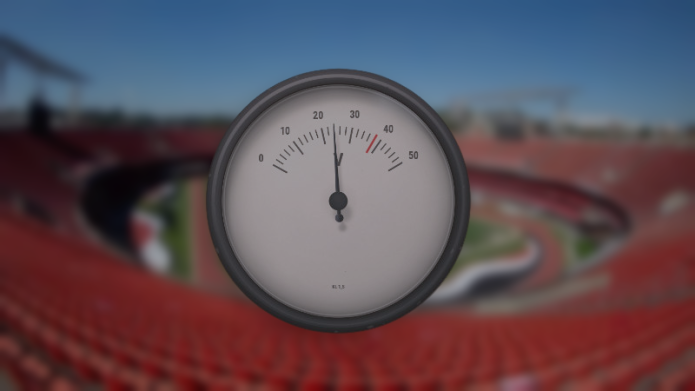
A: 24 V
